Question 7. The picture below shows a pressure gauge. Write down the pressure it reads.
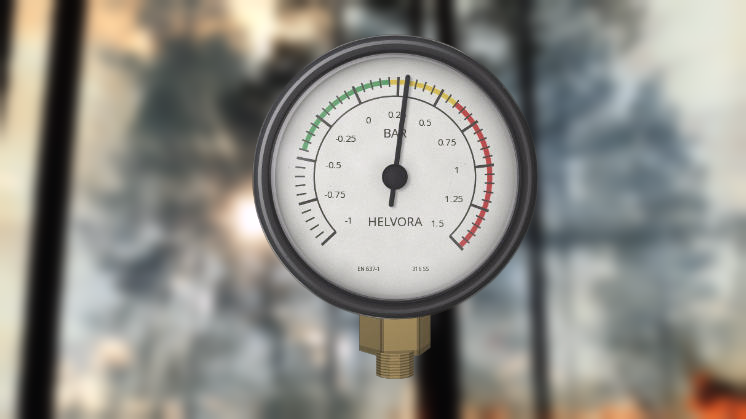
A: 0.3 bar
